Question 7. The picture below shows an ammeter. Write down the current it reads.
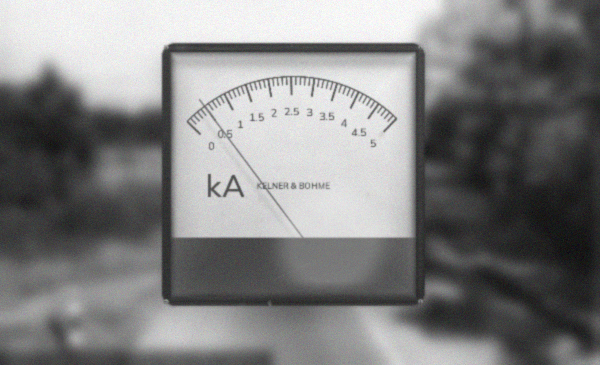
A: 0.5 kA
